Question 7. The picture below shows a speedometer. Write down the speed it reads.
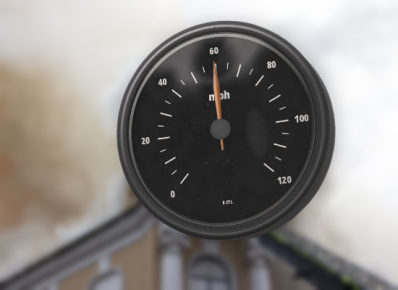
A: 60 mph
